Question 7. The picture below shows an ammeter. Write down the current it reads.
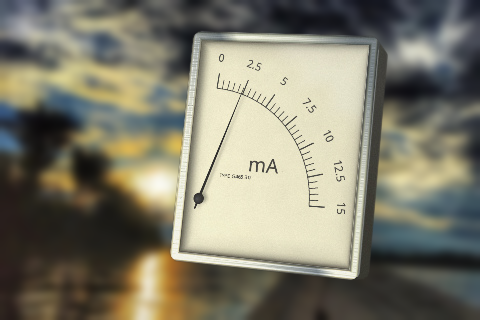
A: 2.5 mA
